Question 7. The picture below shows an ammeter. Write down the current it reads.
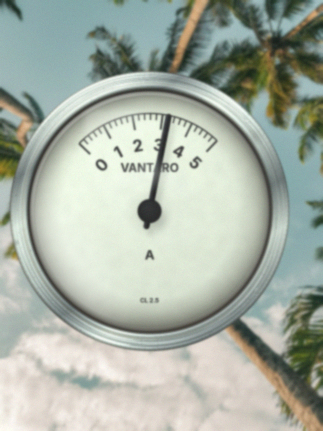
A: 3.2 A
